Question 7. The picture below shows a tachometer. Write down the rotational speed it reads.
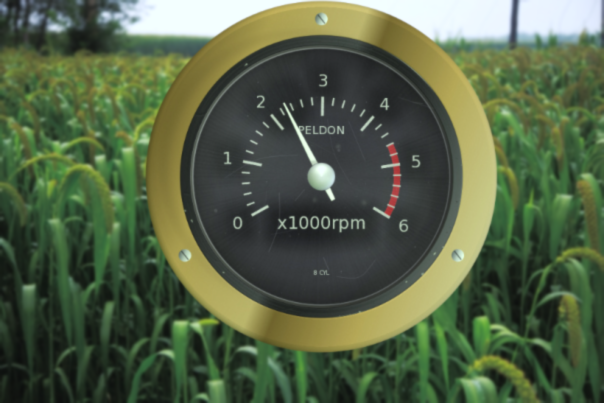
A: 2300 rpm
